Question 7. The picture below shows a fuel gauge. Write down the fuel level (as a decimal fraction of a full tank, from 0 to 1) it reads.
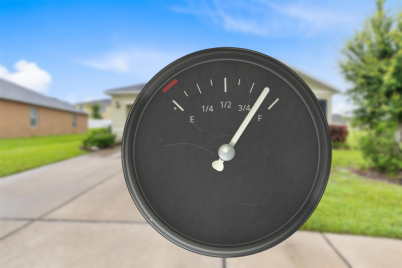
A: 0.875
